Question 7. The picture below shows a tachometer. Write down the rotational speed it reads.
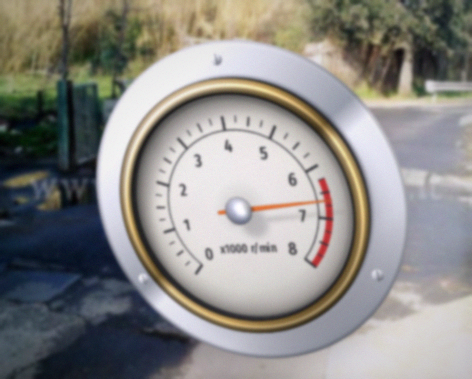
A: 6625 rpm
